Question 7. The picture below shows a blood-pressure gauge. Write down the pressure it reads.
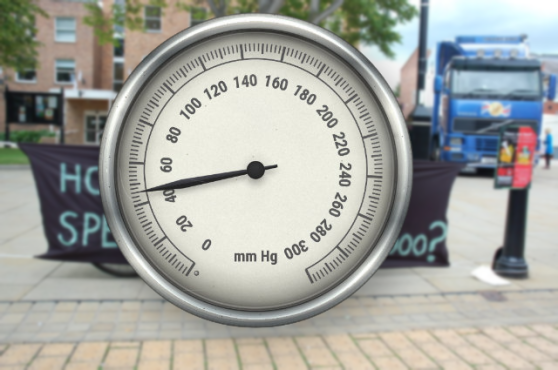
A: 46 mmHg
